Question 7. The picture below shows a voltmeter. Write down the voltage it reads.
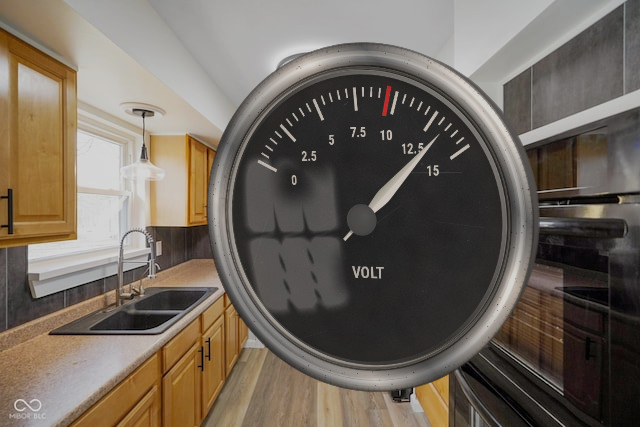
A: 13.5 V
